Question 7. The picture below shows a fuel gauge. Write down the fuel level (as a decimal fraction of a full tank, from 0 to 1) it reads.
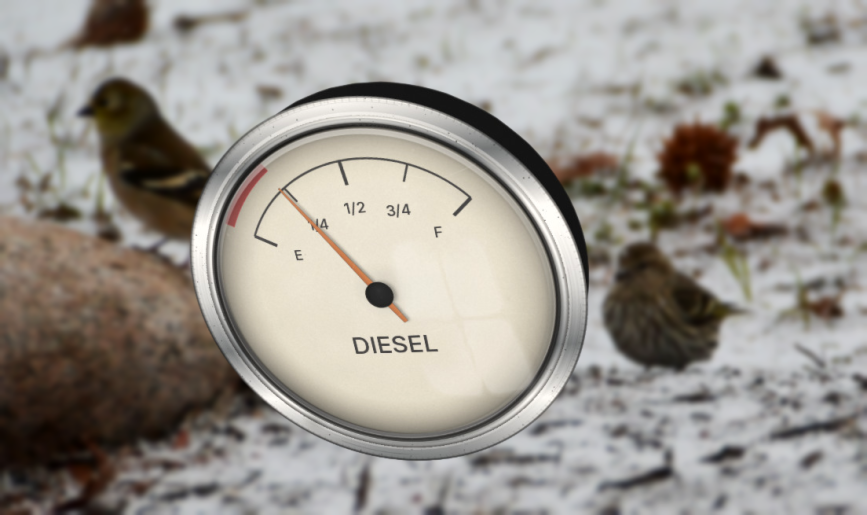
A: 0.25
